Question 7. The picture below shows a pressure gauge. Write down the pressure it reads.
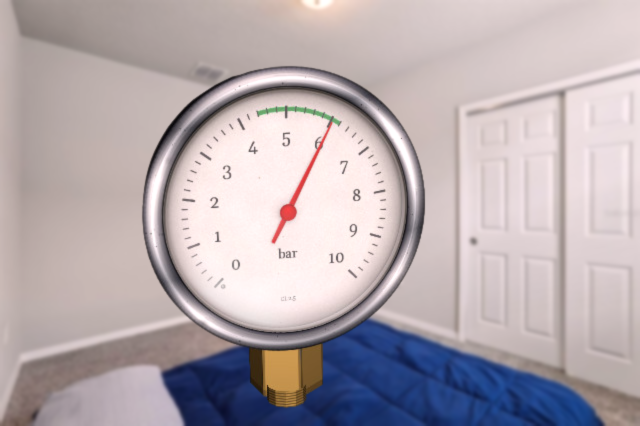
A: 6 bar
